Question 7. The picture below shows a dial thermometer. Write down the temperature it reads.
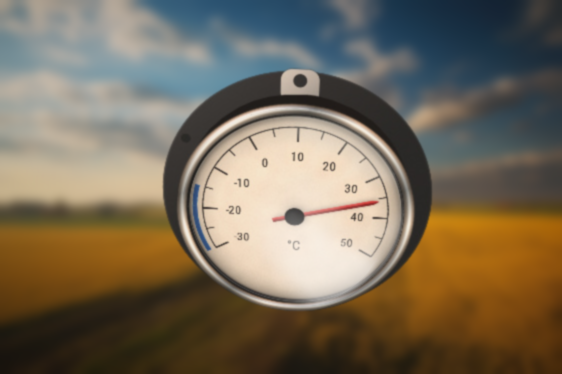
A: 35 °C
